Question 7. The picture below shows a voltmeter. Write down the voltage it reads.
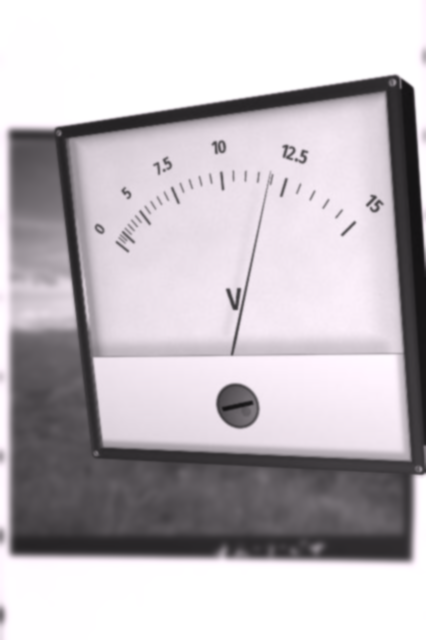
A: 12 V
